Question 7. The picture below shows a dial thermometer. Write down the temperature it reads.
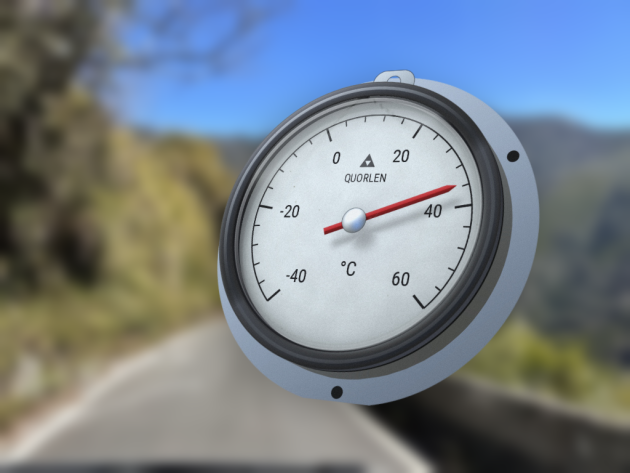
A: 36 °C
